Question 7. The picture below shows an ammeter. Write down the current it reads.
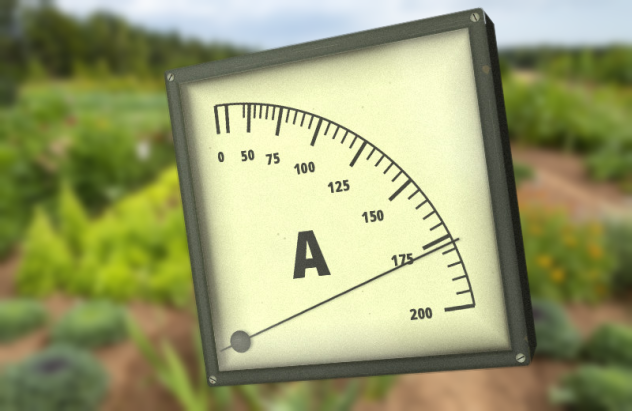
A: 177.5 A
